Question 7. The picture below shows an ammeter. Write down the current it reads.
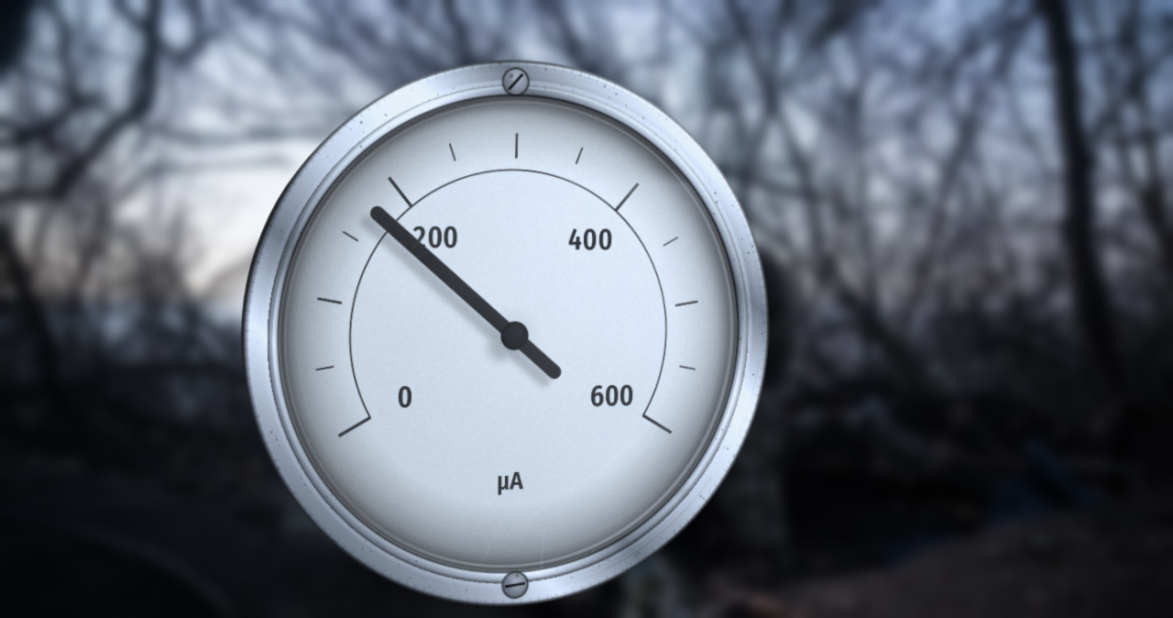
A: 175 µA
